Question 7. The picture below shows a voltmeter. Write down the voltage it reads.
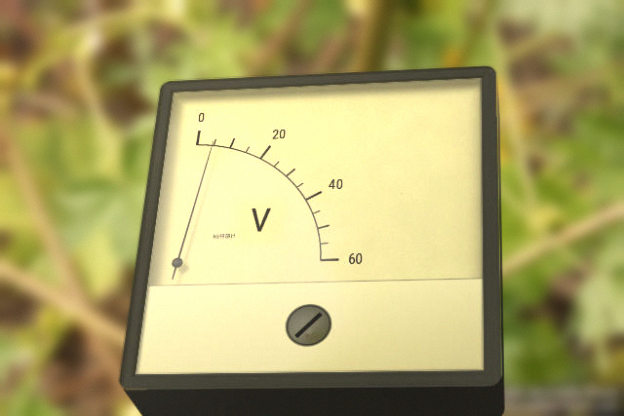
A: 5 V
